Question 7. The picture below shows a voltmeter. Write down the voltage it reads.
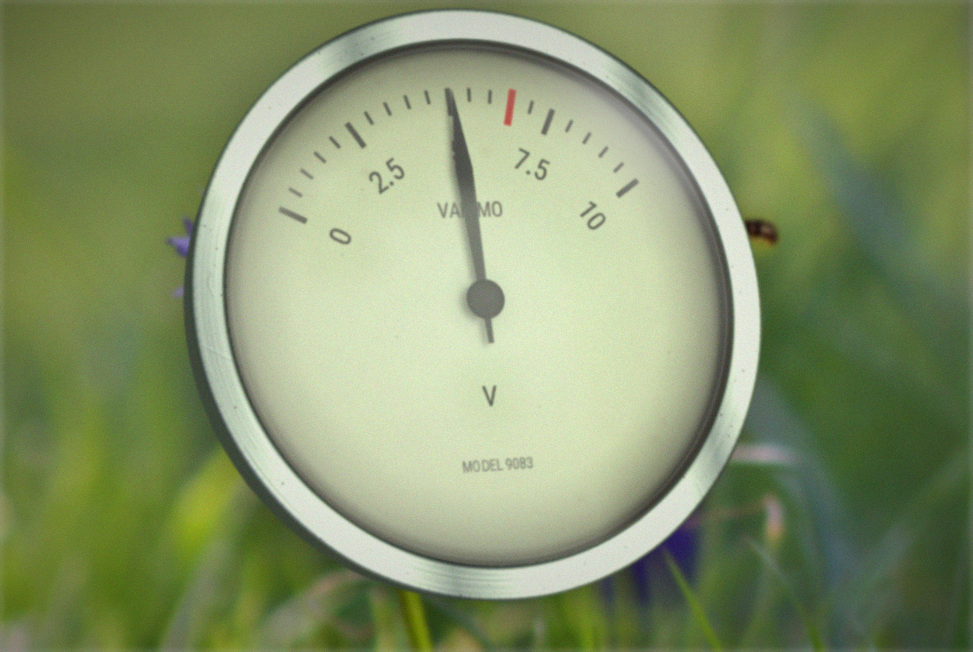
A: 5 V
